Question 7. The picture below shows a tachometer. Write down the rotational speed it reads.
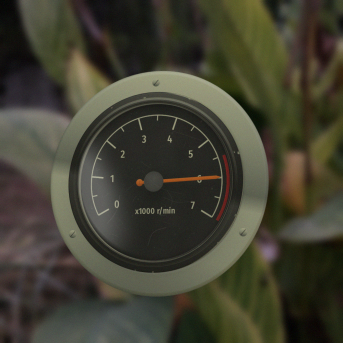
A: 6000 rpm
